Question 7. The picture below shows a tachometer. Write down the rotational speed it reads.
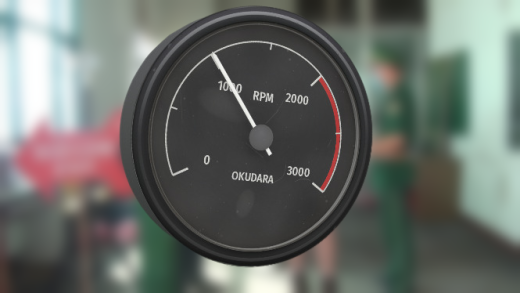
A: 1000 rpm
